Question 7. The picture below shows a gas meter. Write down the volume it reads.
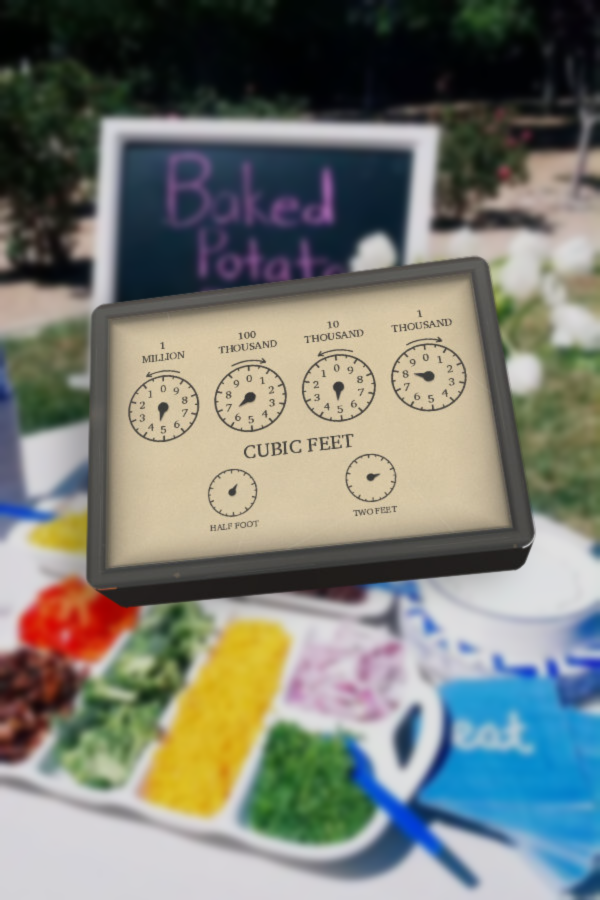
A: 464800 ft³
